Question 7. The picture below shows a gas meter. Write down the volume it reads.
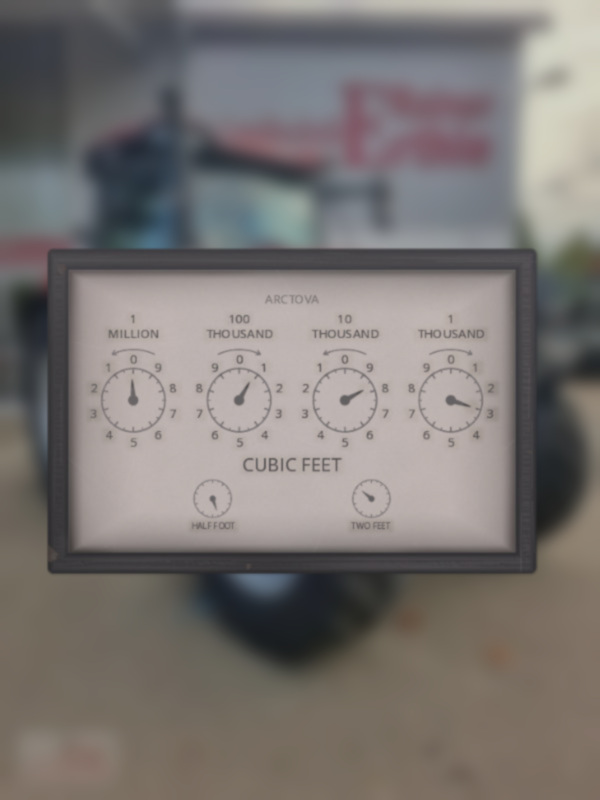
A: 8300 ft³
